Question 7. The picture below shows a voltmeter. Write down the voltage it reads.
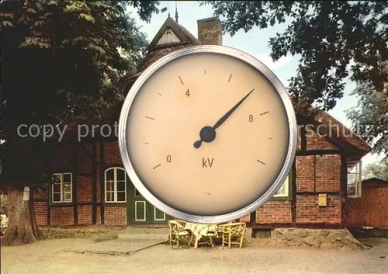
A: 7 kV
